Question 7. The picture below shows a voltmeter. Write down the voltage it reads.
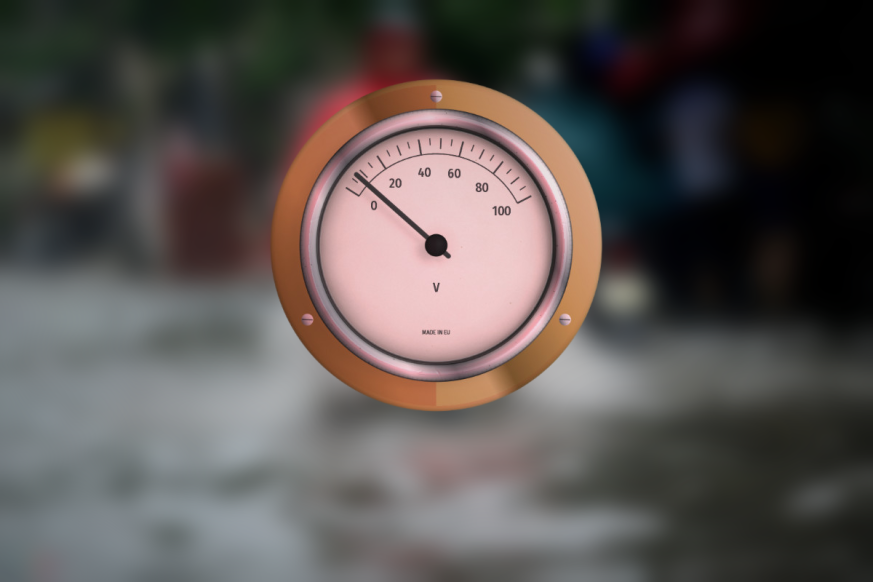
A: 7.5 V
